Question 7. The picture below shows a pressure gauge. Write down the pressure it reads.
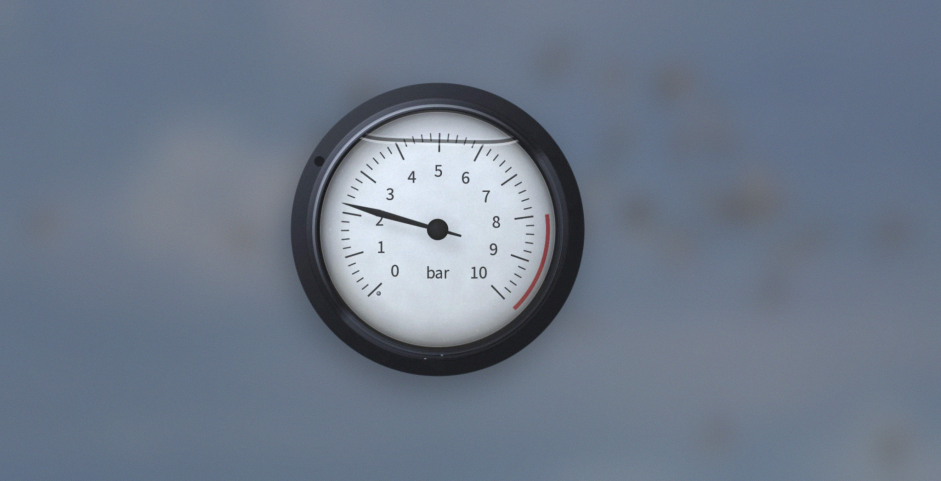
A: 2.2 bar
